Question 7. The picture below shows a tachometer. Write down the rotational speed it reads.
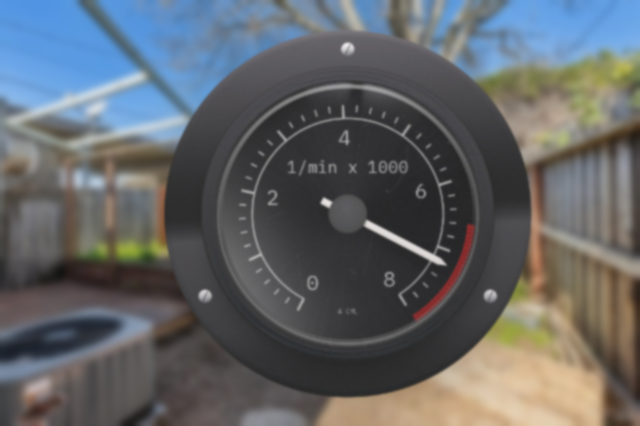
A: 7200 rpm
